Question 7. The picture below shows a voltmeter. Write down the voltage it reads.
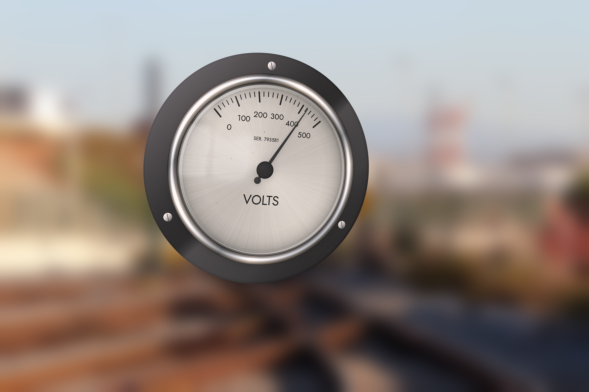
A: 420 V
